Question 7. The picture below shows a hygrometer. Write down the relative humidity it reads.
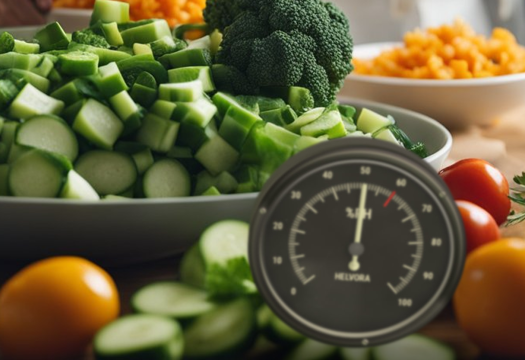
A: 50 %
